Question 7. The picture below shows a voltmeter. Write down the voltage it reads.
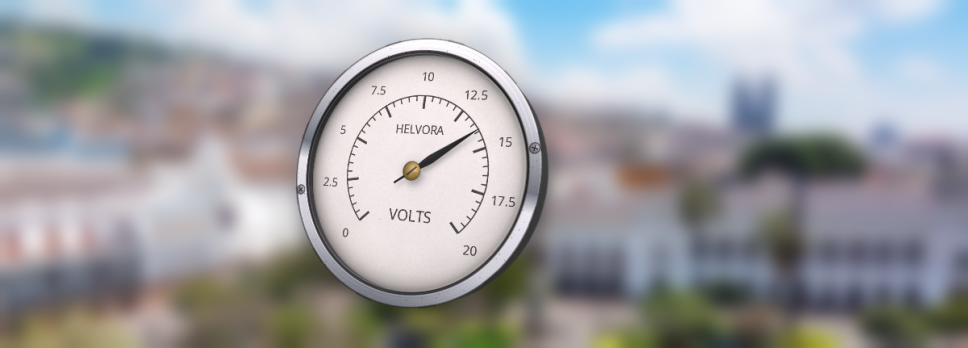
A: 14 V
